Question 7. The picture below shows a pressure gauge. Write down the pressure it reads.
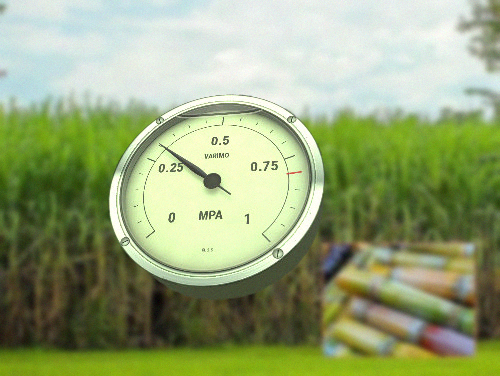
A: 0.3 MPa
